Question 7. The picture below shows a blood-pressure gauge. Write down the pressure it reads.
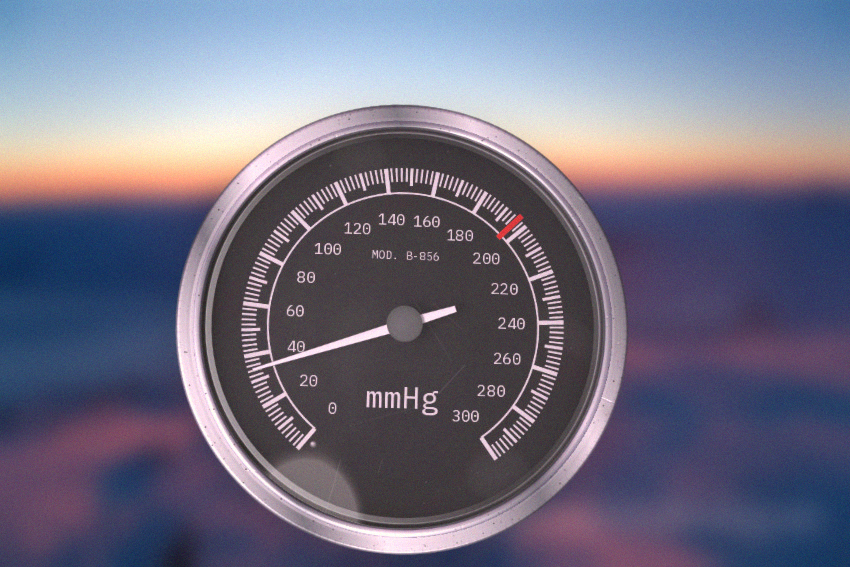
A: 34 mmHg
